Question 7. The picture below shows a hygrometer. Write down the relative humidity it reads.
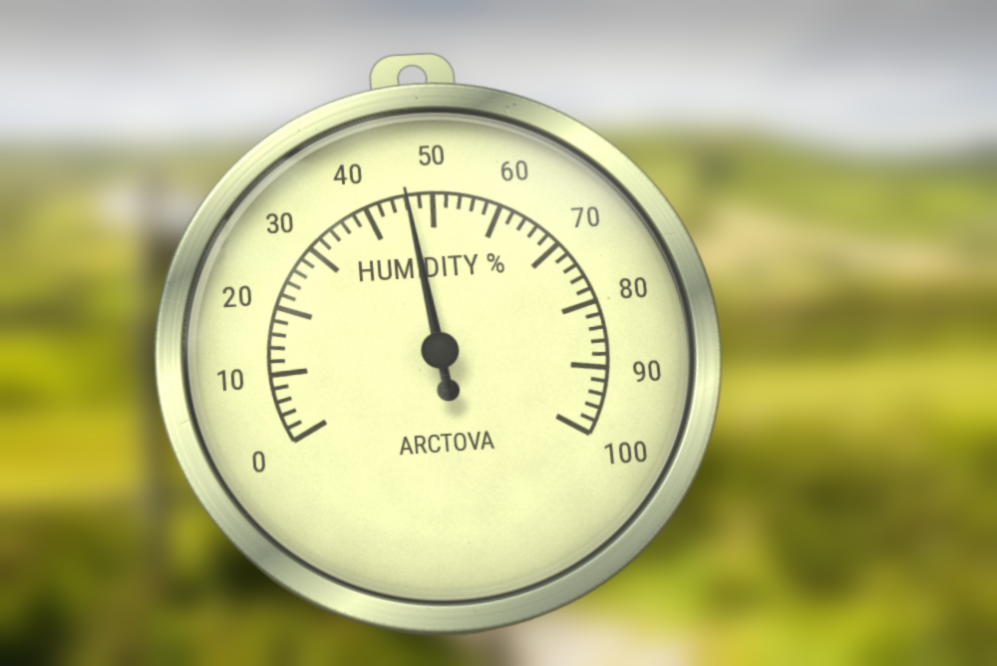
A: 46 %
